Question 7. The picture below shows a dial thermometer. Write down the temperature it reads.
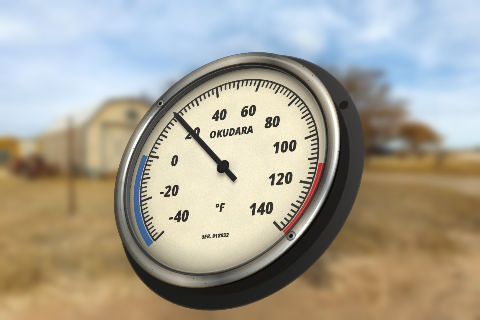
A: 20 °F
